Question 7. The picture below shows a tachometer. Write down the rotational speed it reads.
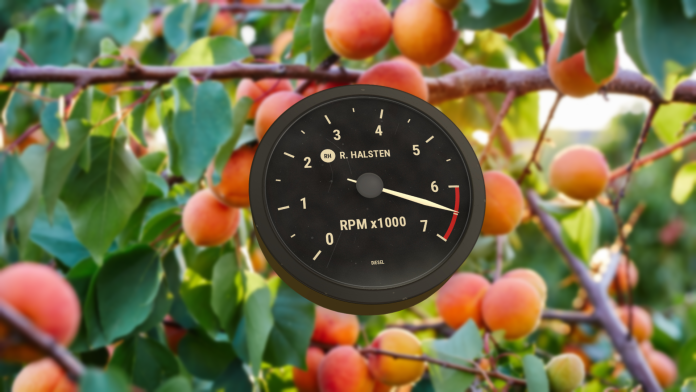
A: 6500 rpm
